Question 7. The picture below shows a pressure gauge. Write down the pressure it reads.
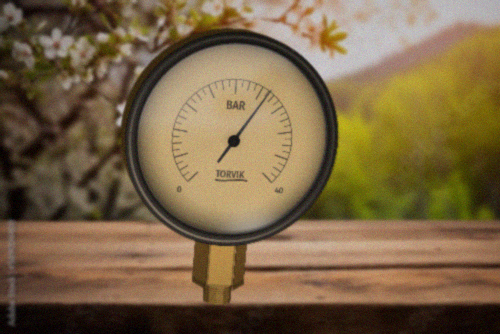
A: 25 bar
